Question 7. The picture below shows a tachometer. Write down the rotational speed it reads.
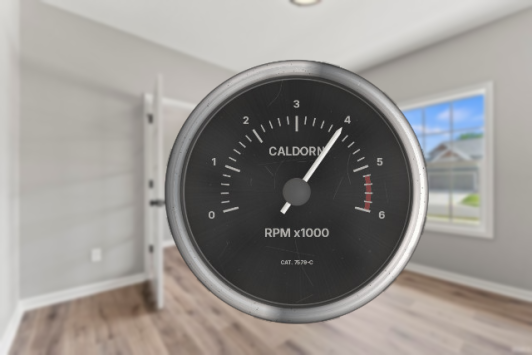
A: 4000 rpm
